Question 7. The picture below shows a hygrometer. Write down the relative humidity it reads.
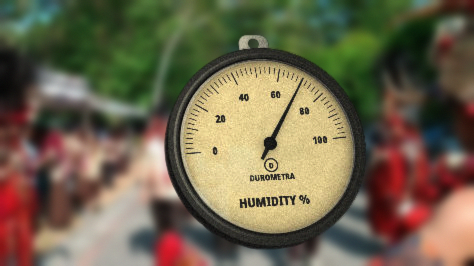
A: 70 %
